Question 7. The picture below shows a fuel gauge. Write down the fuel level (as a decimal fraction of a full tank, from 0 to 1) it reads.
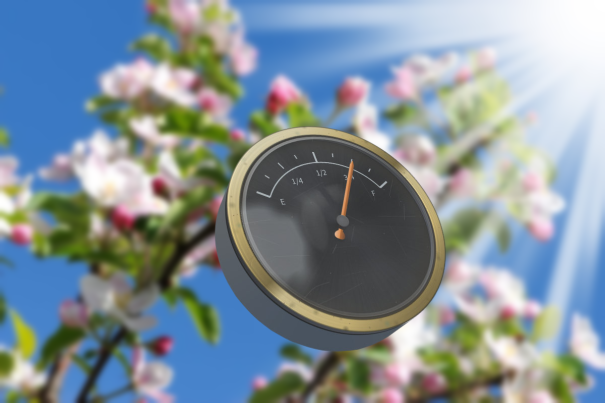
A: 0.75
